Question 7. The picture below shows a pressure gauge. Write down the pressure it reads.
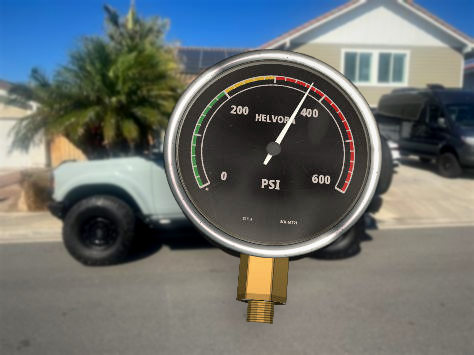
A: 370 psi
